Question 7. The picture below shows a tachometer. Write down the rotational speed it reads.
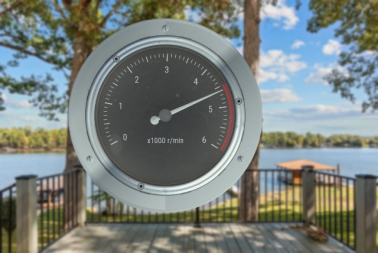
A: 4600 rpm
